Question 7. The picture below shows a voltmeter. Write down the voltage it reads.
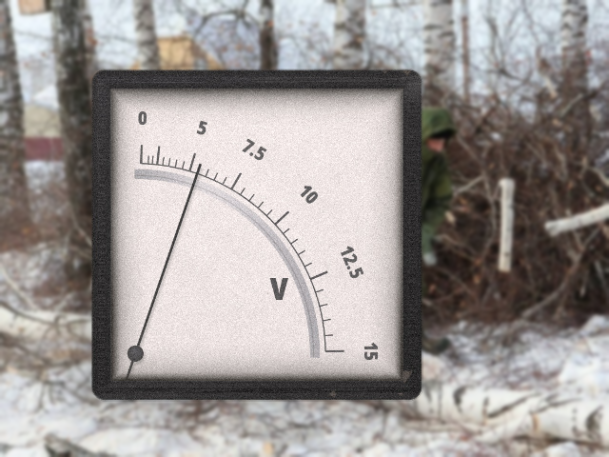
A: 5.5 V
